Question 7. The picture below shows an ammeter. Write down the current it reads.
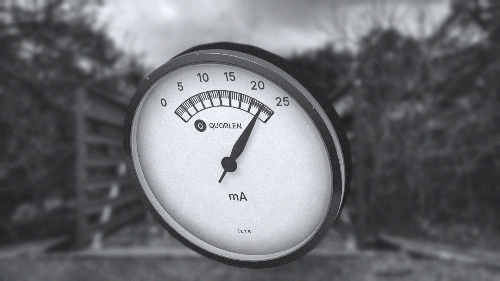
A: 22.5 mA
